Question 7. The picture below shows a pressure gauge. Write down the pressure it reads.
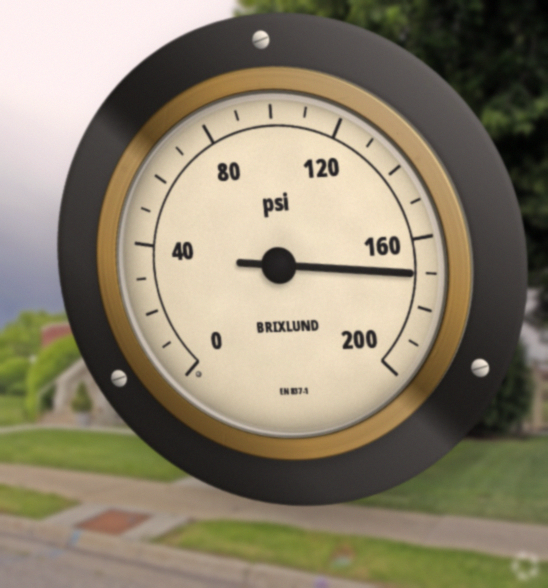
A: 170 psi
